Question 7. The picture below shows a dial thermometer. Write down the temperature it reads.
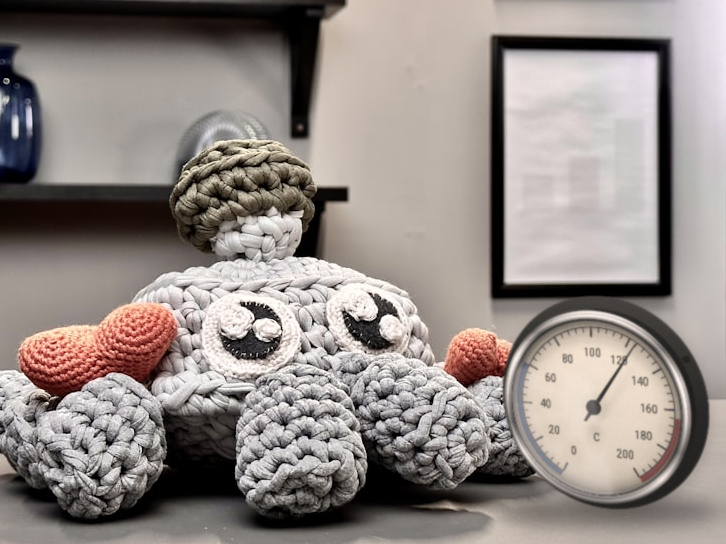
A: 124 °C
